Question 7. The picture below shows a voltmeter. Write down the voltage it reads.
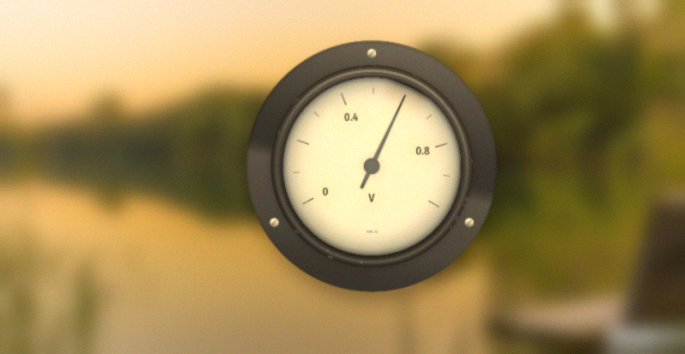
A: 0.6 V
